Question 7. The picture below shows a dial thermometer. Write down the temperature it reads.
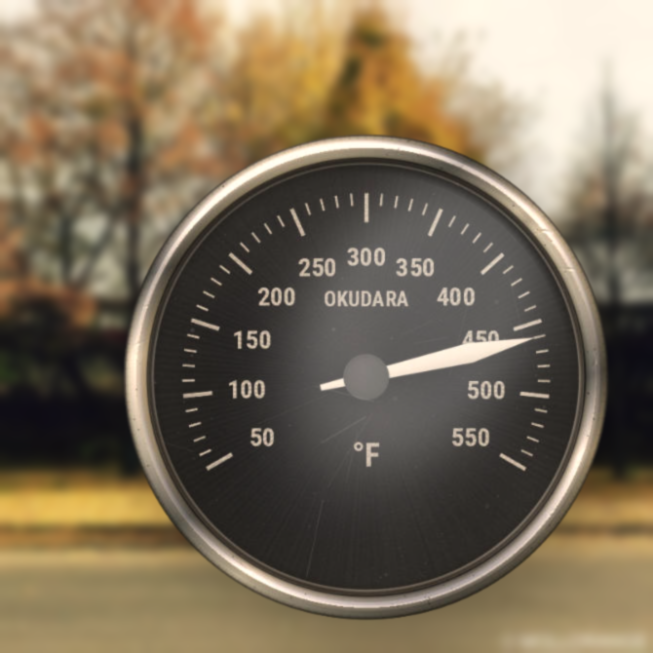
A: 460 °F
